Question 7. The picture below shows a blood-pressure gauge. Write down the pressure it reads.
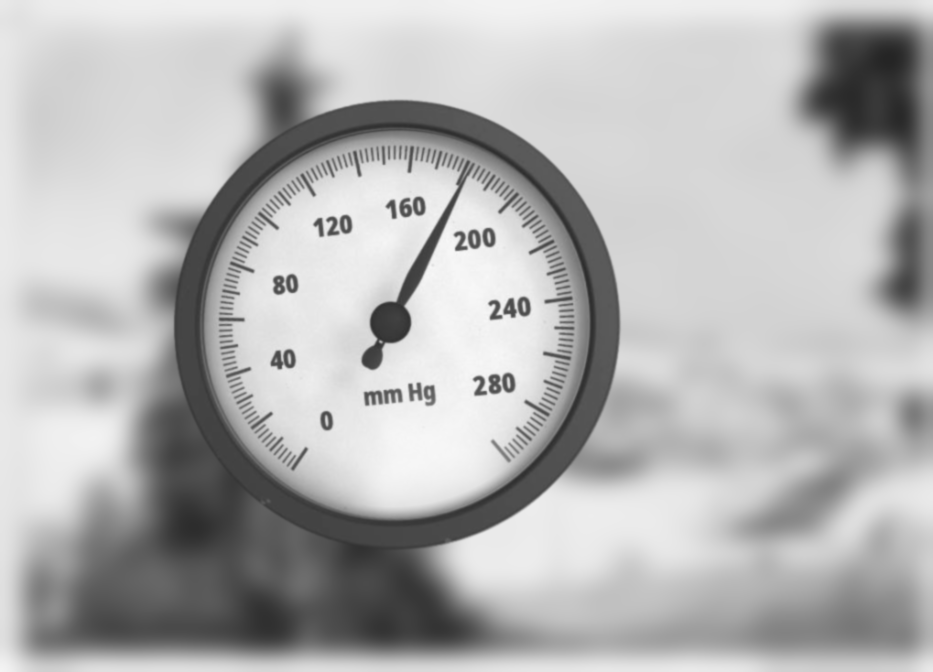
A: 182 mmHg
